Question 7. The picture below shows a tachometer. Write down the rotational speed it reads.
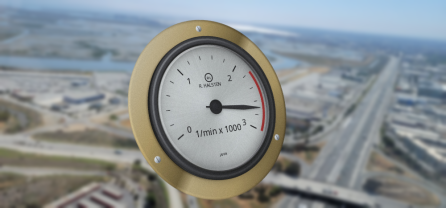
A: 2700 rpm
